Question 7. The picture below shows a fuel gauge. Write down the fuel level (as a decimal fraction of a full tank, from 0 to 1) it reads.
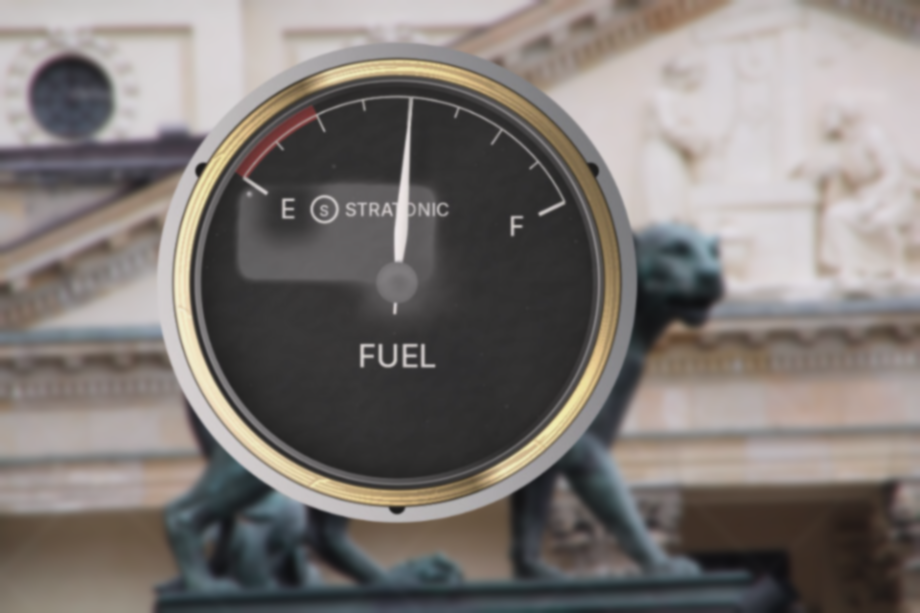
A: 0.5
